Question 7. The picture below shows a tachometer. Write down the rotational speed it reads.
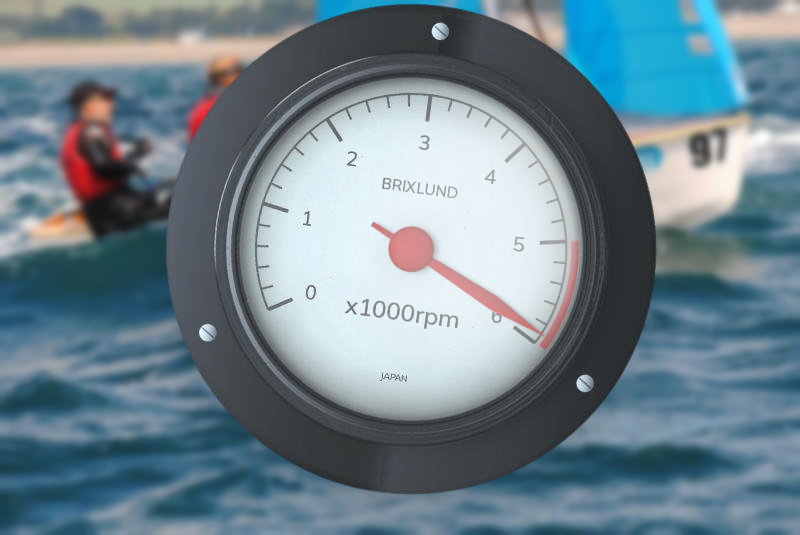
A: 5900 rpm
